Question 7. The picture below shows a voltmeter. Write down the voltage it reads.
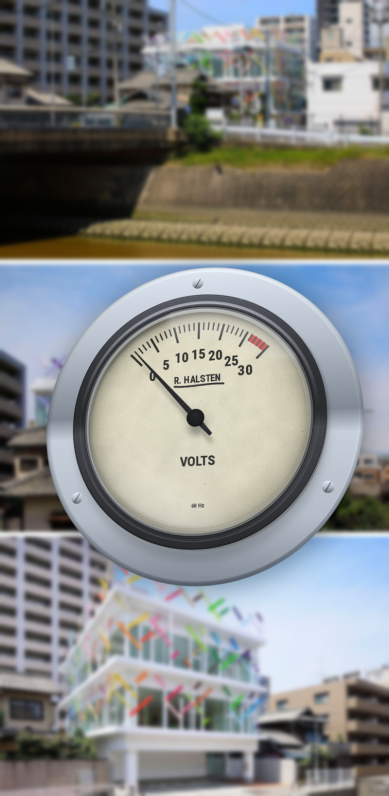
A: 1 V
